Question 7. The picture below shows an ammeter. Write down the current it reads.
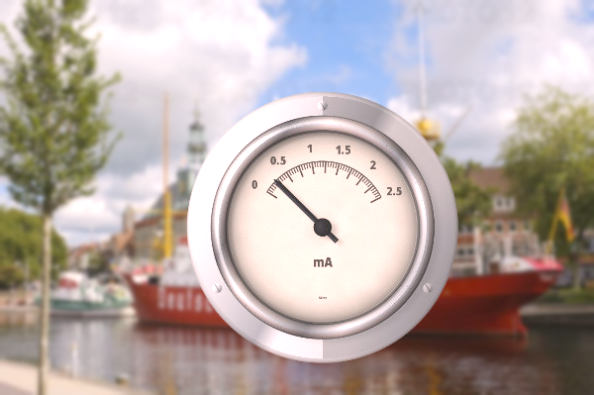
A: 0.25 mA
